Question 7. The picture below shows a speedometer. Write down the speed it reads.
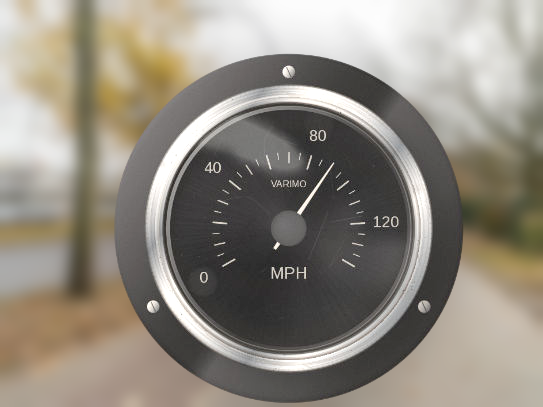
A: 90 mph
